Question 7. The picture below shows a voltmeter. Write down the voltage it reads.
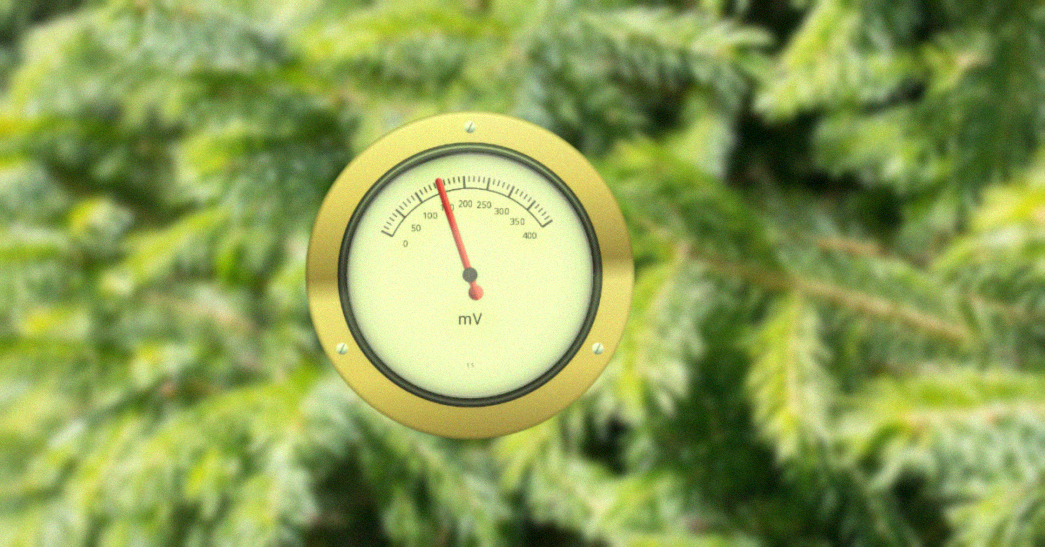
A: 150 mV
